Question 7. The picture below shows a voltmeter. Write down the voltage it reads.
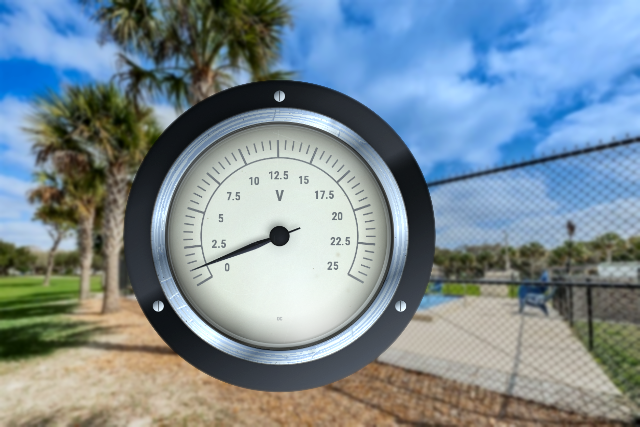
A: 1 V
